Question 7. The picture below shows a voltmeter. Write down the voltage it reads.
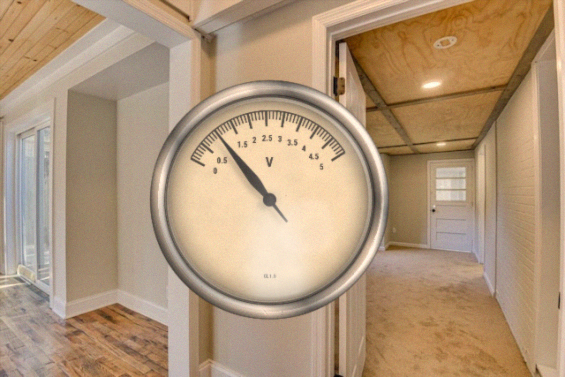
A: 1 V
